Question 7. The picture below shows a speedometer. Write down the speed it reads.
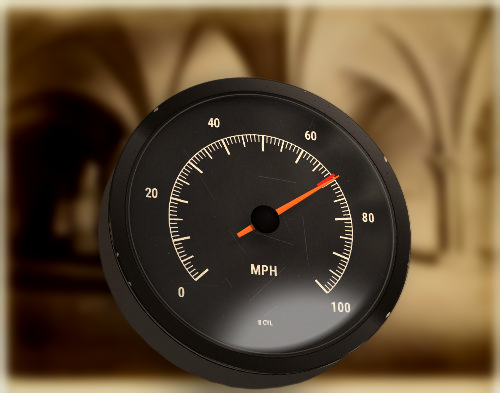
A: 70 mph
